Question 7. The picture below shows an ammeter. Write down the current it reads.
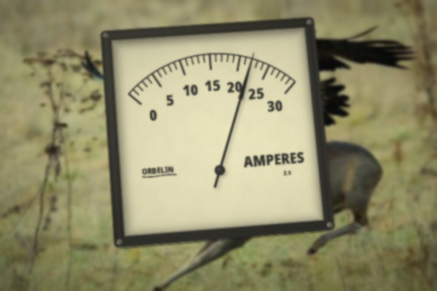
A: 22 A
